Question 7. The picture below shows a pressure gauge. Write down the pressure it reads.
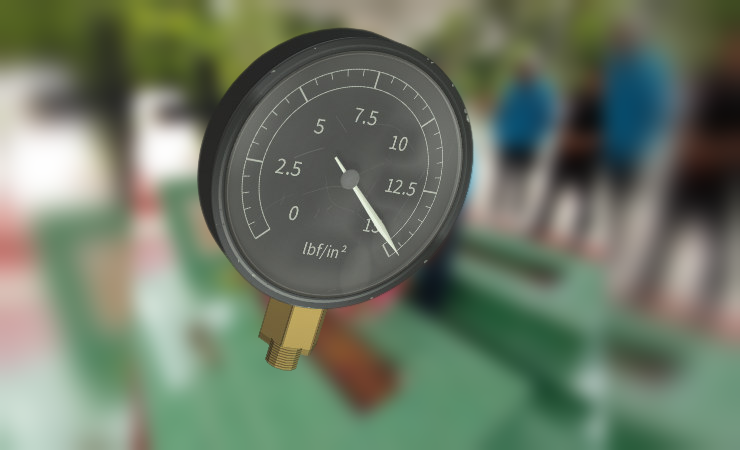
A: 14.75 psi
